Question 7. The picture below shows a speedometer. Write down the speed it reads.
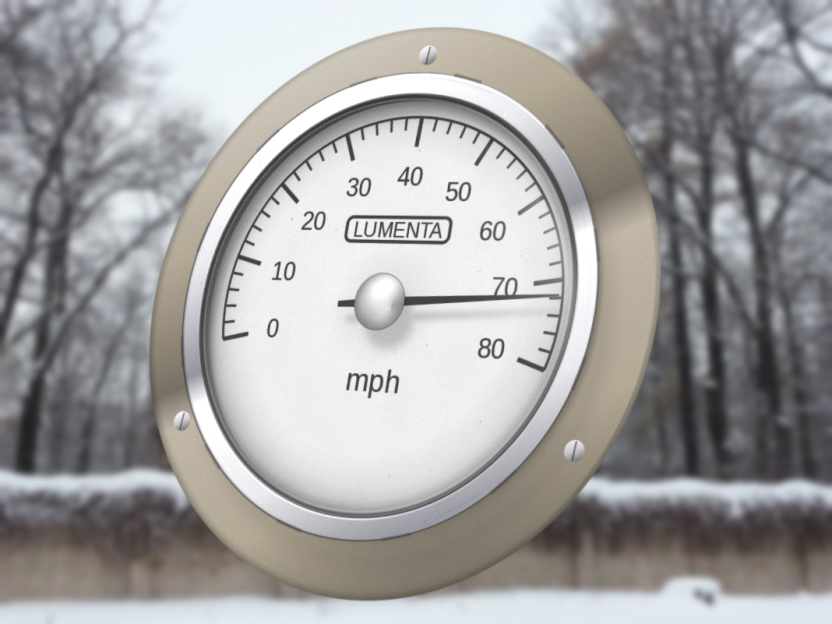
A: 72 mph
